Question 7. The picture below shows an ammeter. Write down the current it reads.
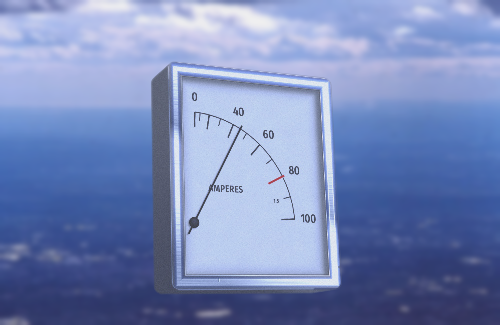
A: 45 A
